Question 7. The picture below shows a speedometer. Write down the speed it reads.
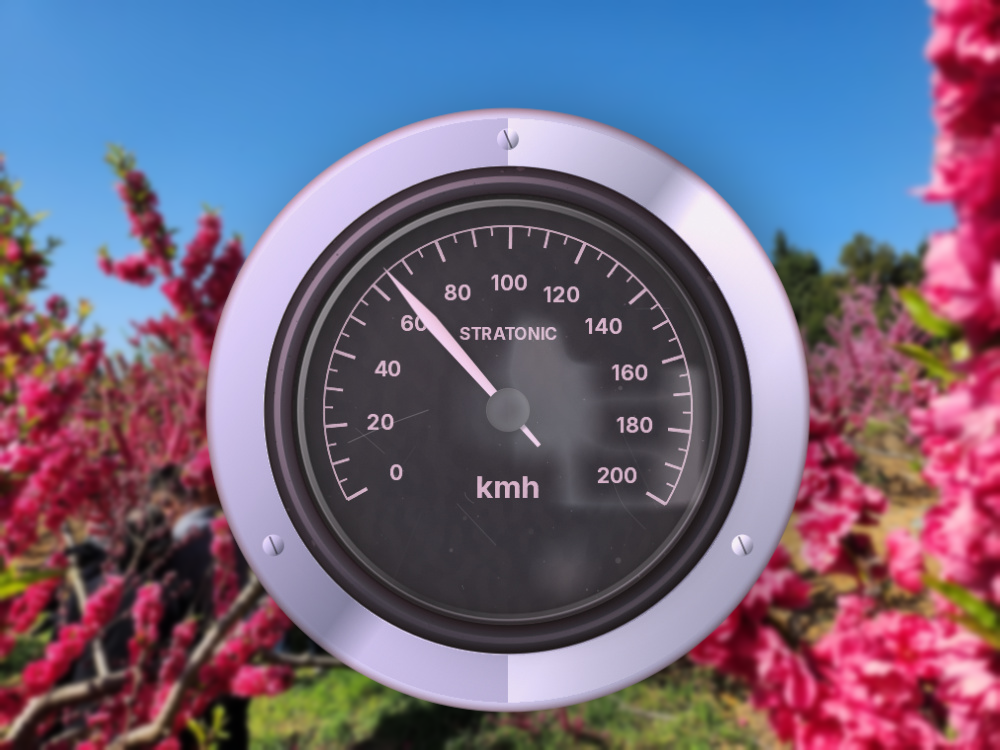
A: 65 km/h
